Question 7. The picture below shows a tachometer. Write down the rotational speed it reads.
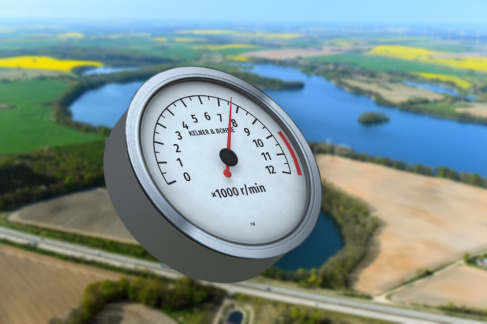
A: 7500 rpm
